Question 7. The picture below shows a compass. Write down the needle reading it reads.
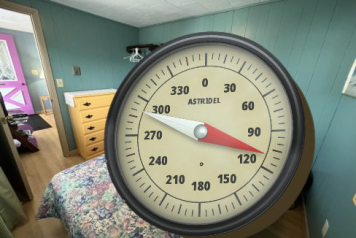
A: 110 °
